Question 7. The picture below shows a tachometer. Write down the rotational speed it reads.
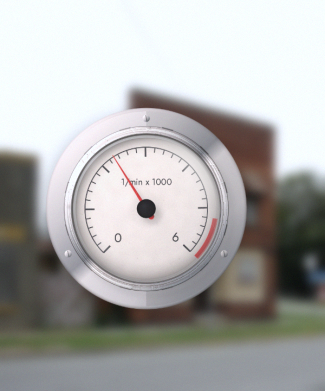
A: 2300 rpm
